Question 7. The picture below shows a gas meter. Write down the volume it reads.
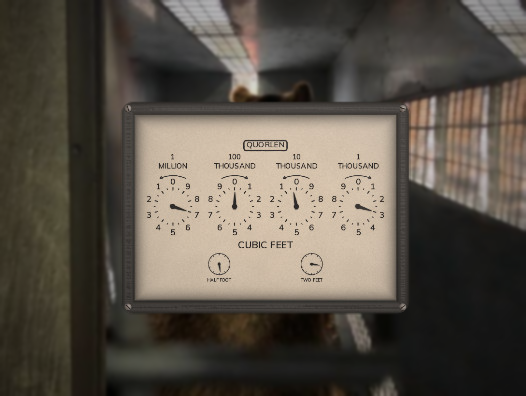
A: 700300 ft³
